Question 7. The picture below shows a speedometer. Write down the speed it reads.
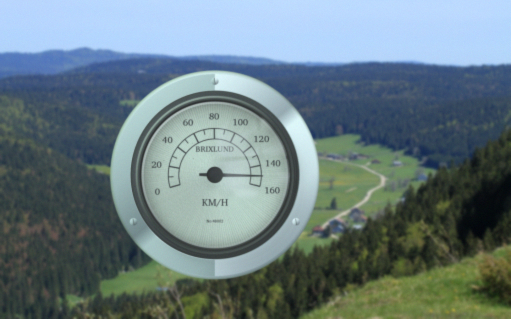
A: 150 km/h
